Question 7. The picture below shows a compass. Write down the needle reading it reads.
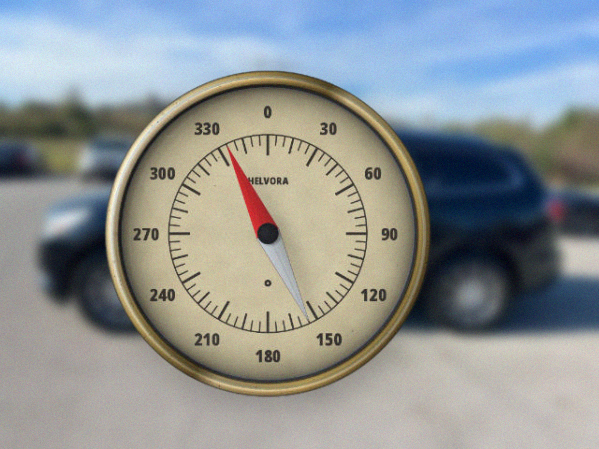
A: 335 °
